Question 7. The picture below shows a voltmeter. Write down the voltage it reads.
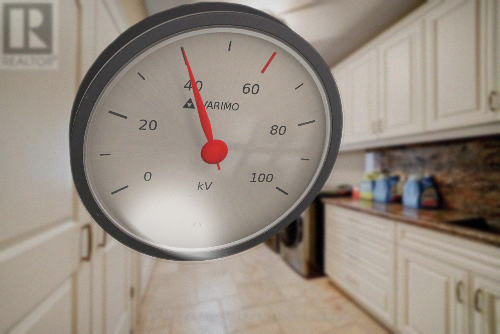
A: 40 kV
